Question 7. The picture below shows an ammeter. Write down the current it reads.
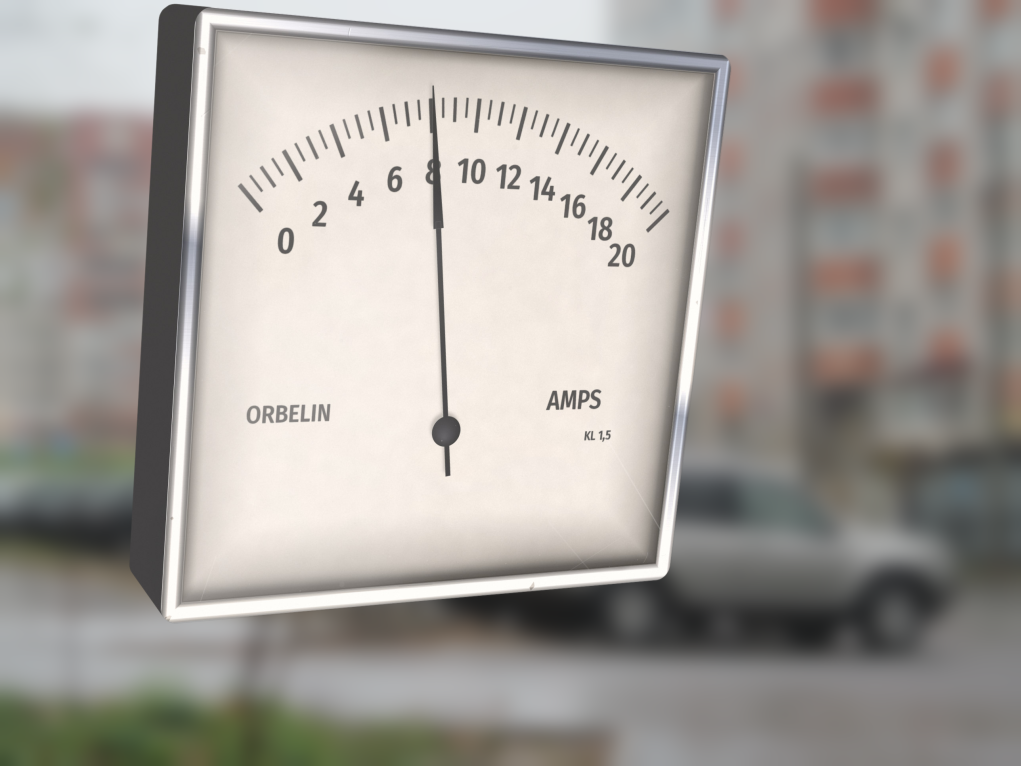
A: 8 A
